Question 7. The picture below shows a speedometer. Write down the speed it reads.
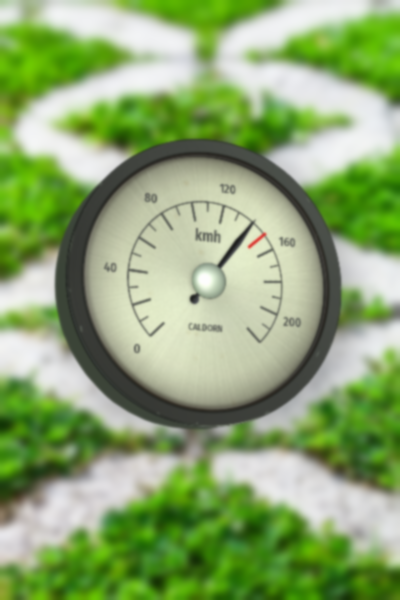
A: 140 km/h
